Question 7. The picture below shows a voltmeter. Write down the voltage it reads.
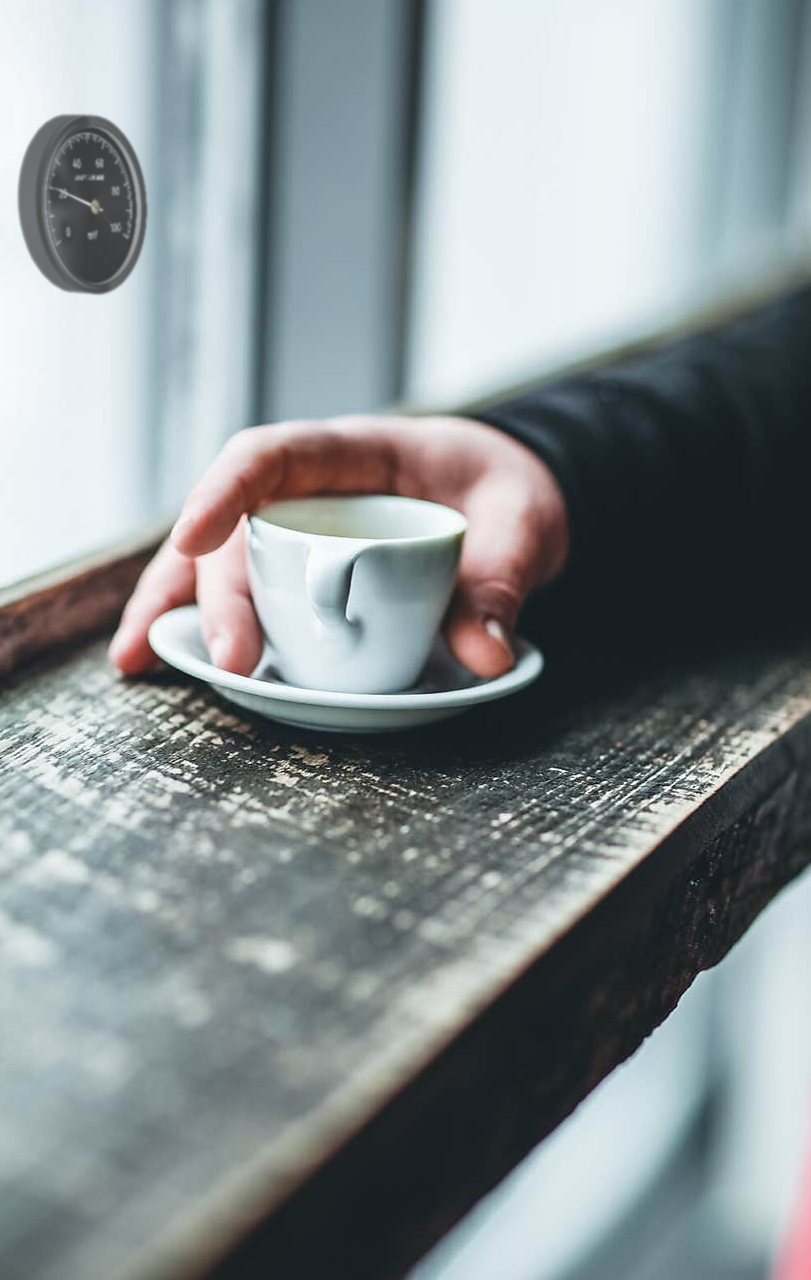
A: 20 mV
